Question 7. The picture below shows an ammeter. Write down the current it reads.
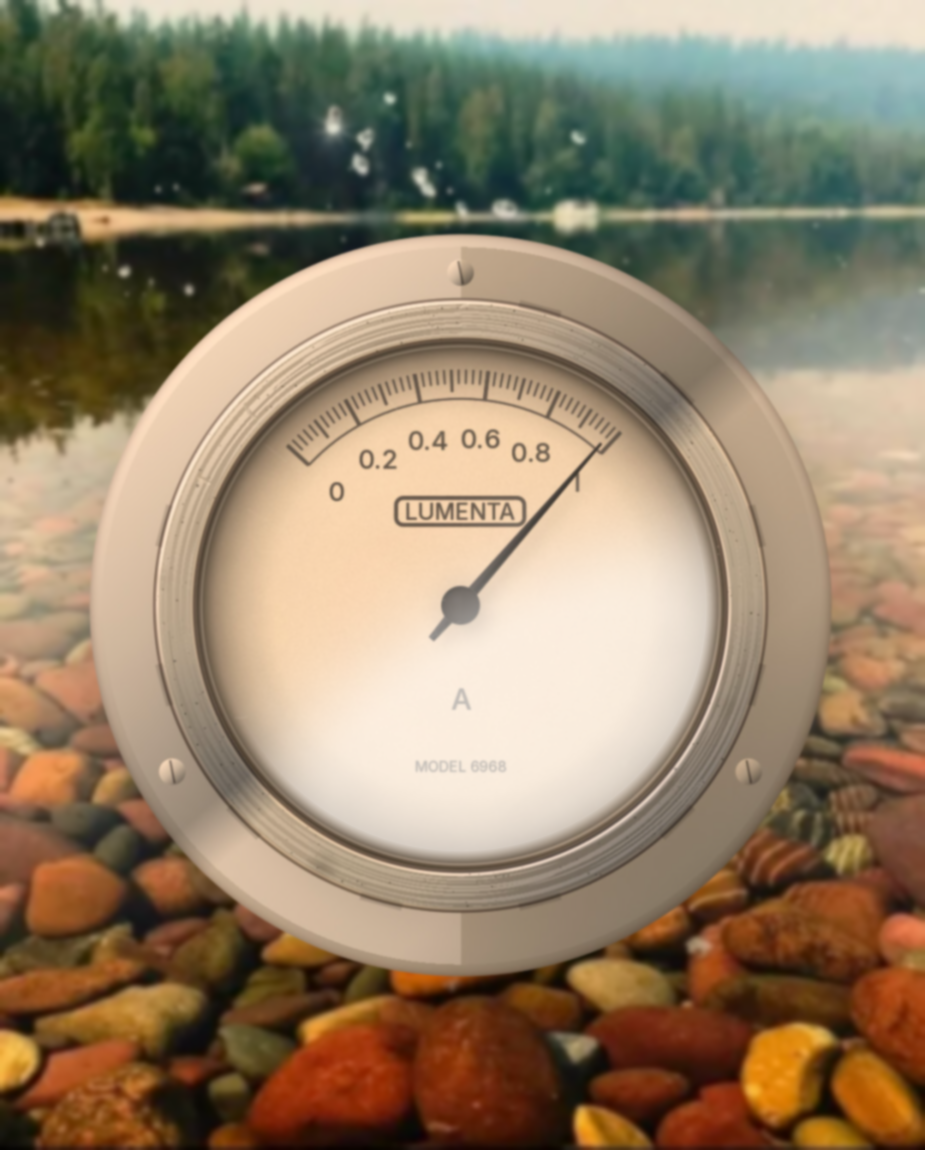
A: 0.98 A
